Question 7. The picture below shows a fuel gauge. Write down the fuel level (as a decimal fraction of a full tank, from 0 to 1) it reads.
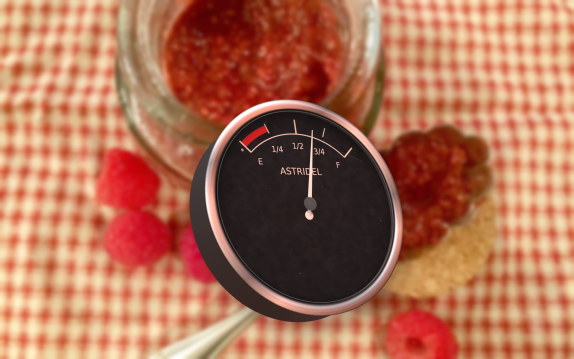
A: 0.625
